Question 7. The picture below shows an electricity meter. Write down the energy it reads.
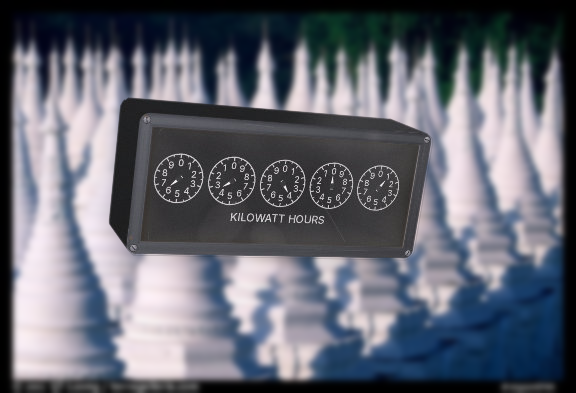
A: 63401 kWh
